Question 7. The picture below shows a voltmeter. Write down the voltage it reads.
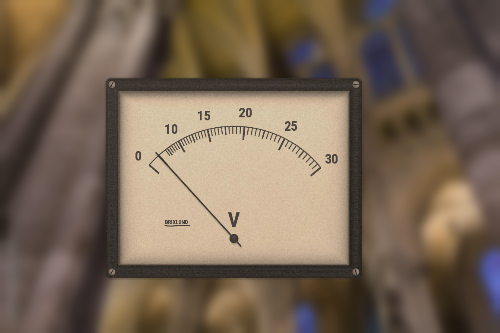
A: 5 V
